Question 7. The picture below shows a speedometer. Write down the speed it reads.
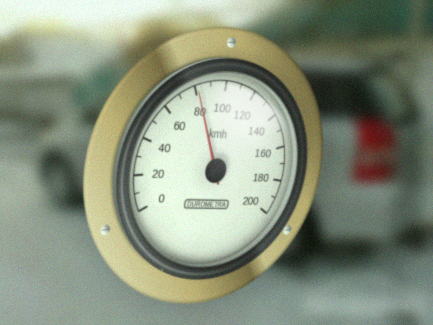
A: 80 km/h
